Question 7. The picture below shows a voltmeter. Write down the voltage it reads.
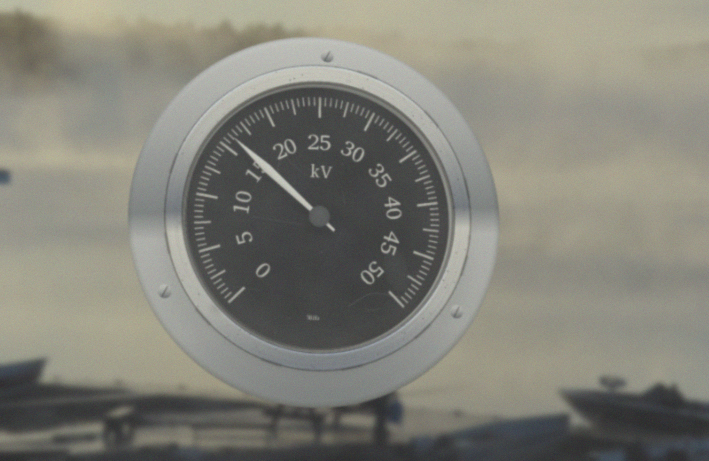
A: 16 kV
